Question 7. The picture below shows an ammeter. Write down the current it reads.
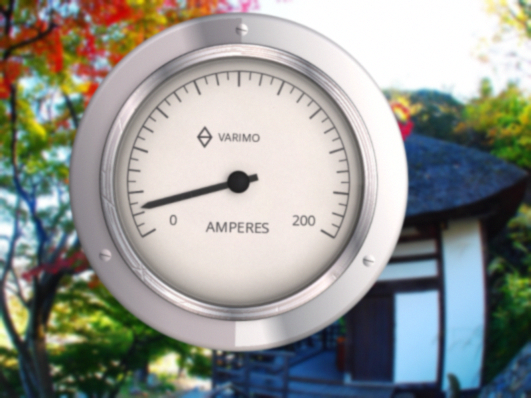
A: 12.5 A
